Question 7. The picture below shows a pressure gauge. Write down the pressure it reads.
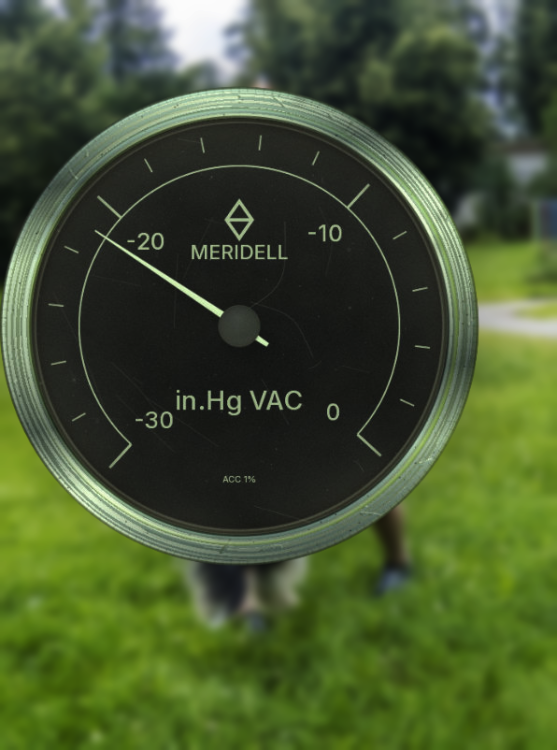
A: -21 inHg
